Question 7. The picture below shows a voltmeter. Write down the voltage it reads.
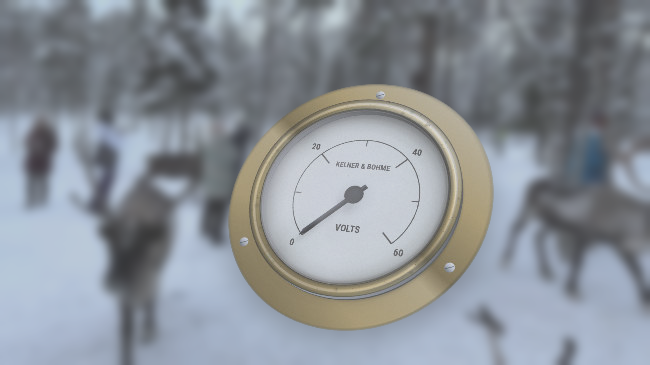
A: 0 V
